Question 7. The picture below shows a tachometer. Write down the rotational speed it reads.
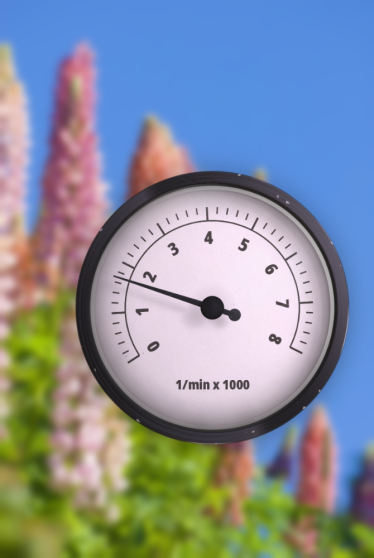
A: 1700 rpm
